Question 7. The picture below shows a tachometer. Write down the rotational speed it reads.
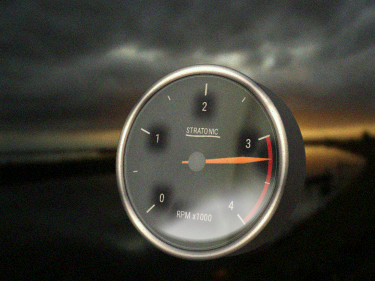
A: 3250 rpm
